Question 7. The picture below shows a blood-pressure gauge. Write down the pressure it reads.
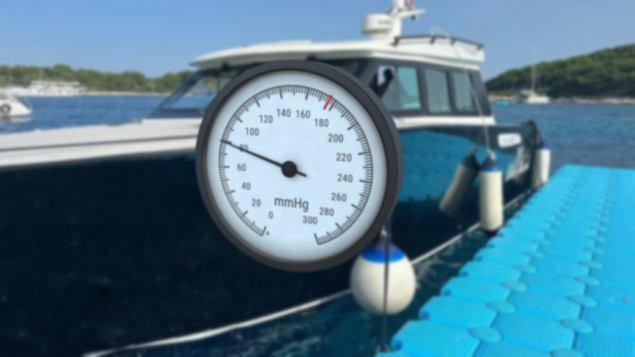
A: 80 mmHg
